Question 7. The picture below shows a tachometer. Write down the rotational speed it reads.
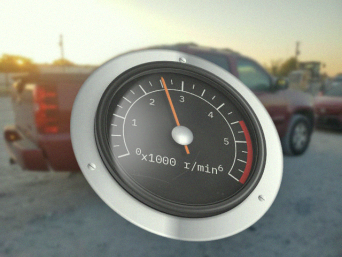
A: 2500 rpm
